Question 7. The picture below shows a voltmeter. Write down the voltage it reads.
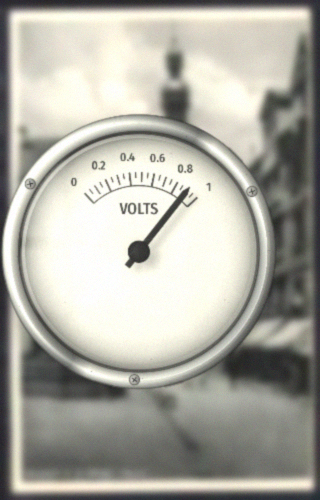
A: 0.9 V
